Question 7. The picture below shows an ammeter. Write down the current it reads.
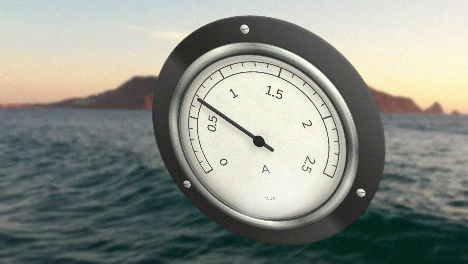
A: 0.7 A
